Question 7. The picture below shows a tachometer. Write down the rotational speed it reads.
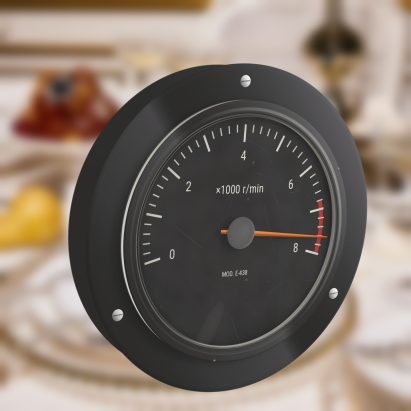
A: 7600 rpm
